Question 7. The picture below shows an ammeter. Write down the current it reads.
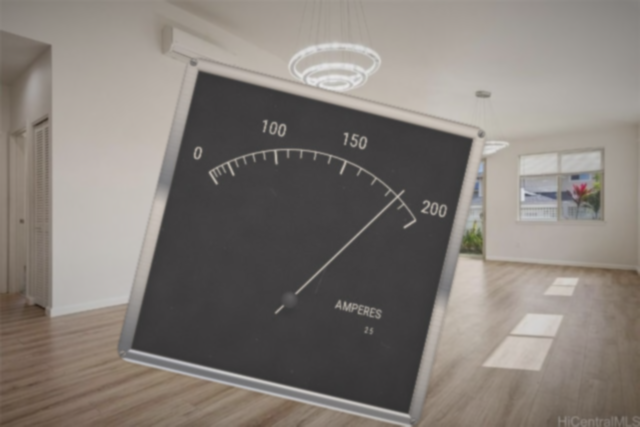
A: 185 A
